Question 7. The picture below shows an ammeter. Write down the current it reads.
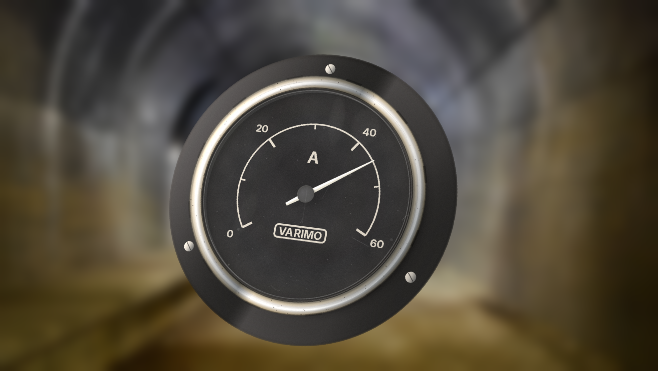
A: 45 A
